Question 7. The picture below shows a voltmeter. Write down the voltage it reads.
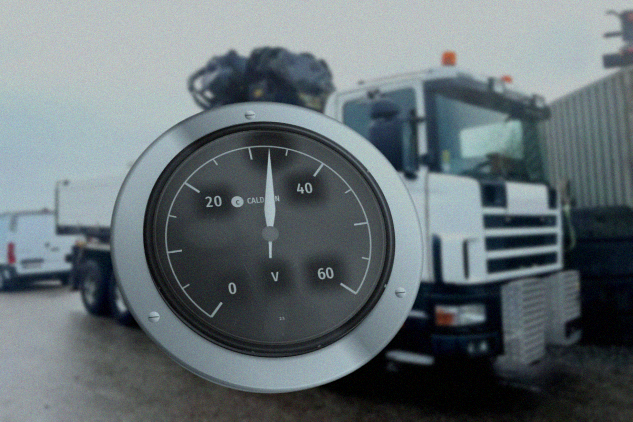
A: 32.5 V
